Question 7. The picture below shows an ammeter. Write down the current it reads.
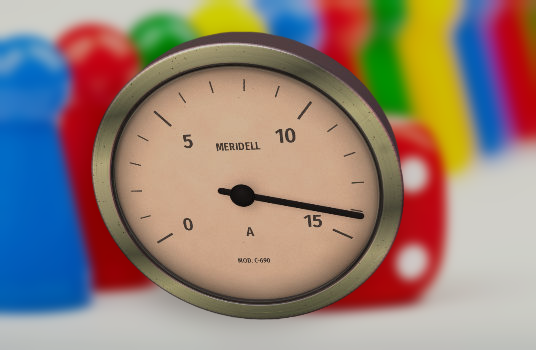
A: 14 A
